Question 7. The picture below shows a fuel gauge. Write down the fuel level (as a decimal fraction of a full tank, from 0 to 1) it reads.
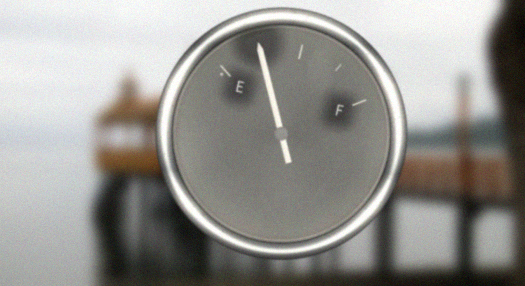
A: 0.25
